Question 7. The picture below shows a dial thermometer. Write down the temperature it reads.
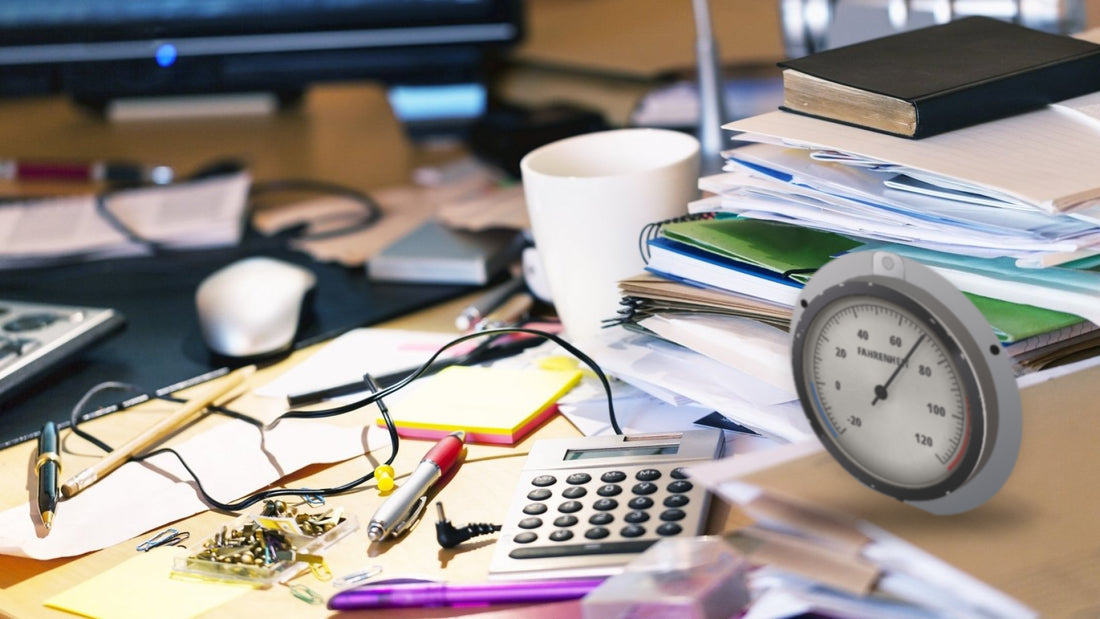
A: 70 °F
